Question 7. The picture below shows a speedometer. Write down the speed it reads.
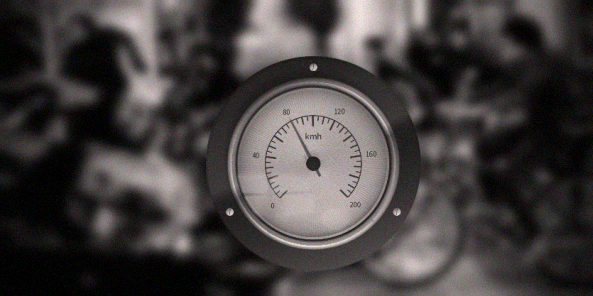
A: 80 km/h
